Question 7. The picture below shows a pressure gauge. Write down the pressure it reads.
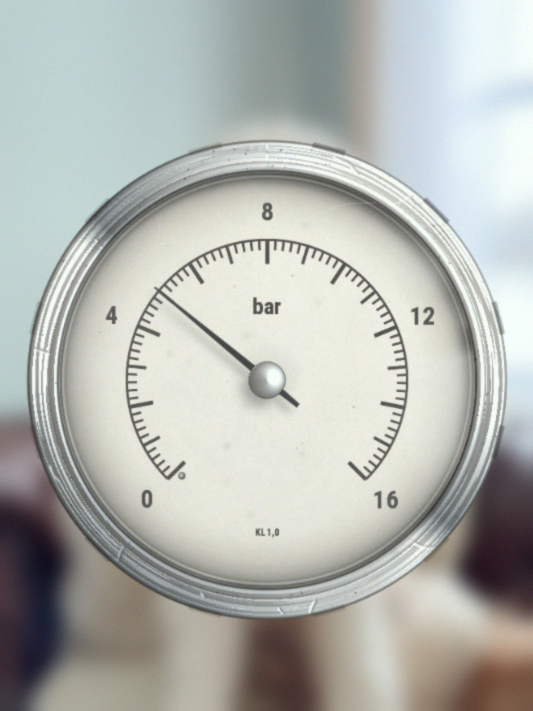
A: 5 bar
